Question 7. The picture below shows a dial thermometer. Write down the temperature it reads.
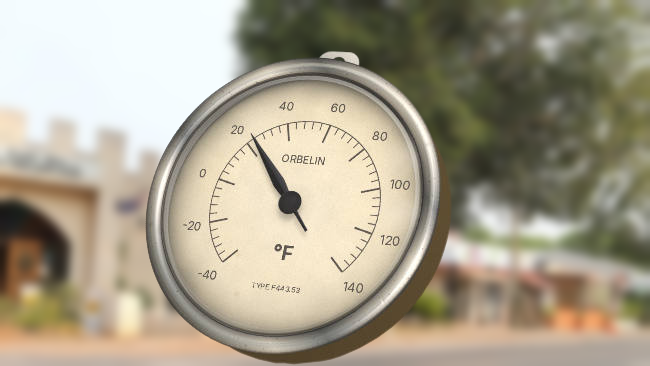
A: 24 °F
